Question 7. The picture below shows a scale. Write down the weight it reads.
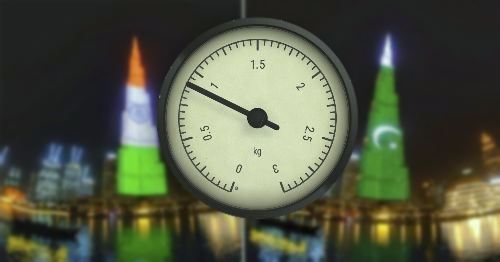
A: 0.9 kg
